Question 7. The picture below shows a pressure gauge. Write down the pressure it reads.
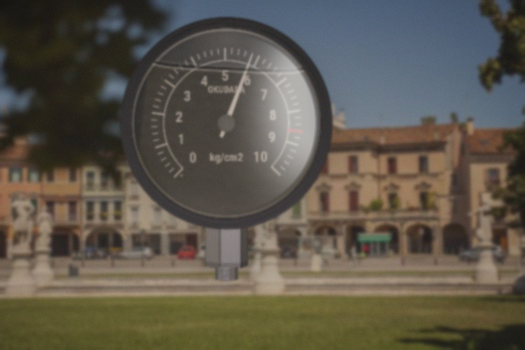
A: 5.8 kg/cm²
